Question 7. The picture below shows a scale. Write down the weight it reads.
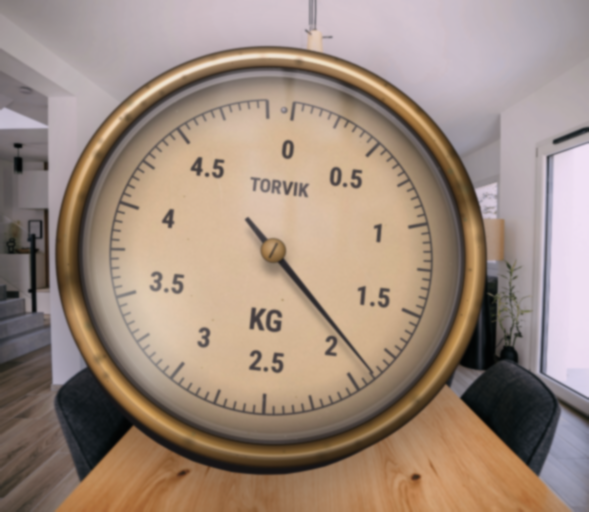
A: 1.9 kg
